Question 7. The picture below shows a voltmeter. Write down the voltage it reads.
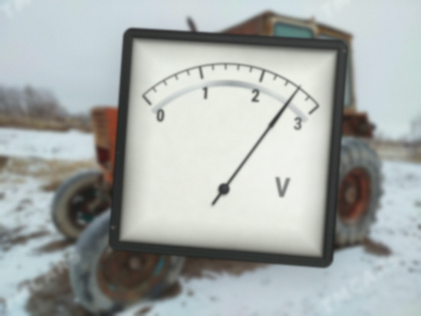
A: 2.6 V
